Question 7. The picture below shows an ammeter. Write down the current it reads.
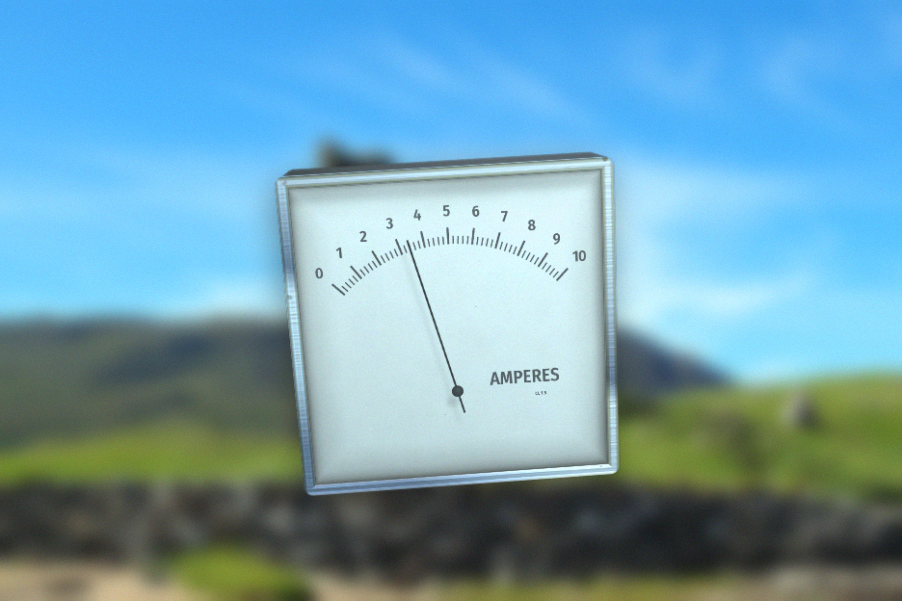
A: 3.4 A
